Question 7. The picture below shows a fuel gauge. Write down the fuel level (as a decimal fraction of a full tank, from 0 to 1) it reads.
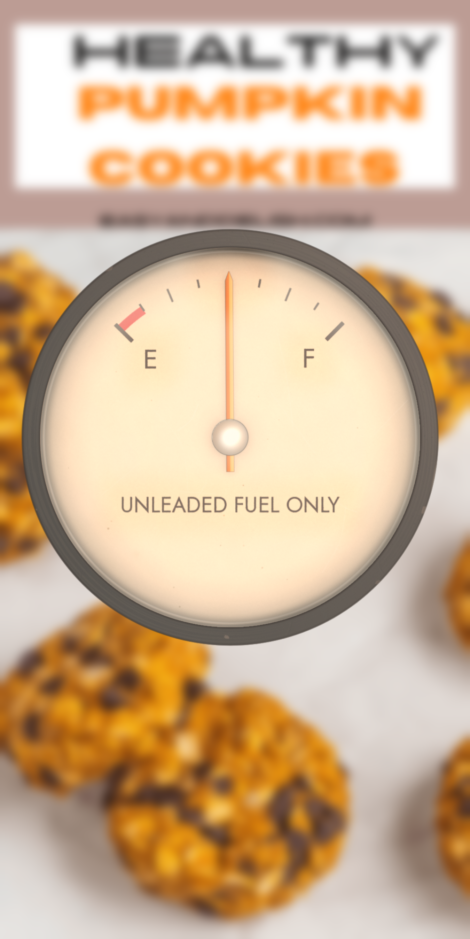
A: 0.5
